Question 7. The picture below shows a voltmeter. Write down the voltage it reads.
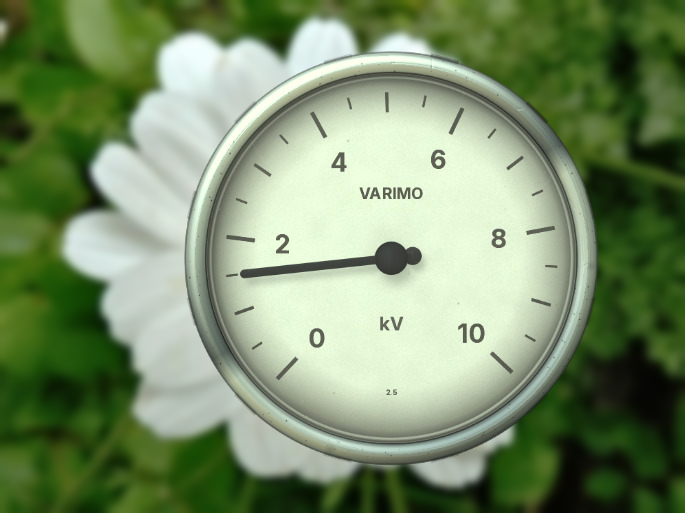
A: 1.5 kV
